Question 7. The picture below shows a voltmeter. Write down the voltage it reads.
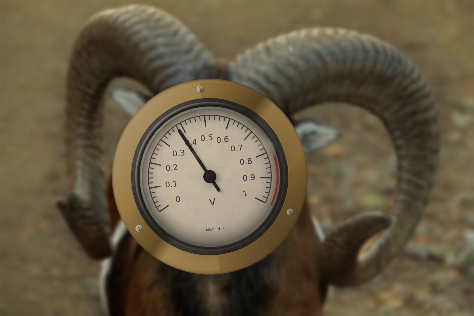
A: 0.38 V
